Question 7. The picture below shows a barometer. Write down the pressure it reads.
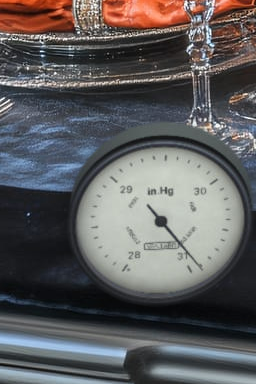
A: 30.9 inHg
